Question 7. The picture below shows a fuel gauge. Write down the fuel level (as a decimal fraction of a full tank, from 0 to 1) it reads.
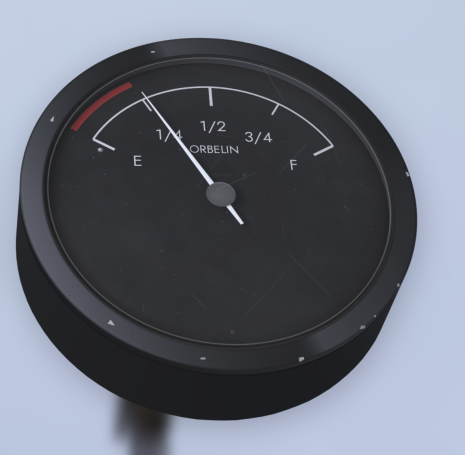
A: 0.25
